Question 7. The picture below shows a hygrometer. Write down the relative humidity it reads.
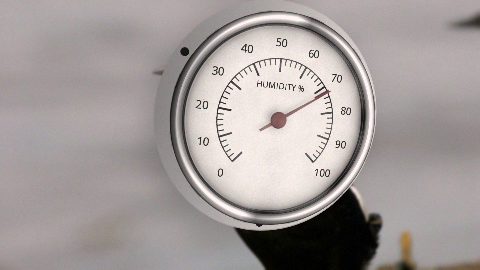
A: 72 %
